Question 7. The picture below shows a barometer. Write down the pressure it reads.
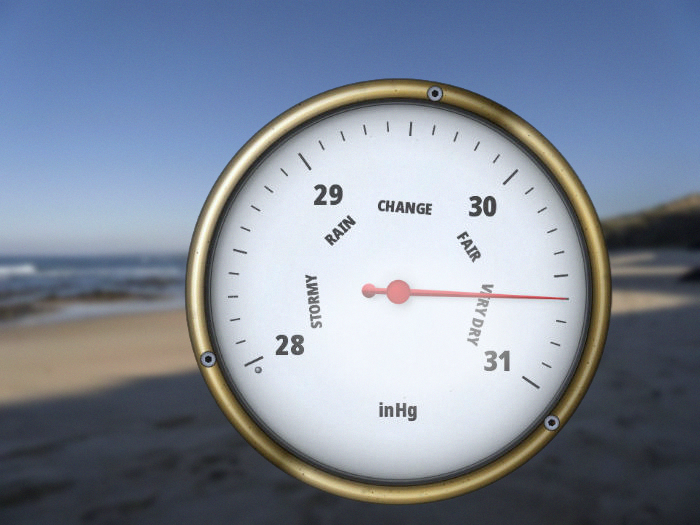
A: 30.6 inHg
